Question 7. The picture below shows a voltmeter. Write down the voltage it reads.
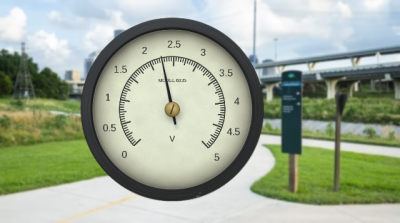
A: 2.25 V
